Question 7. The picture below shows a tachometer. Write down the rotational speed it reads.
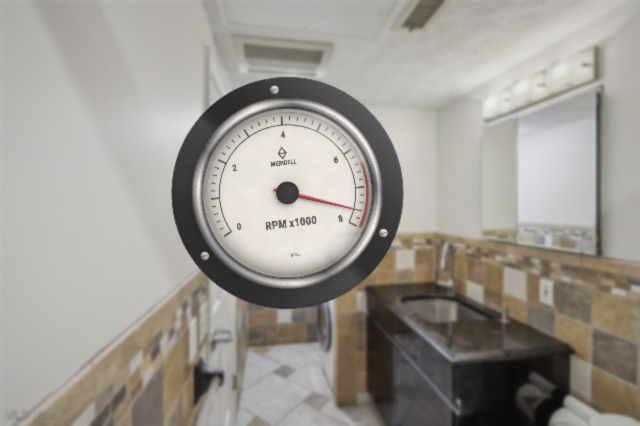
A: 7600 rpm
